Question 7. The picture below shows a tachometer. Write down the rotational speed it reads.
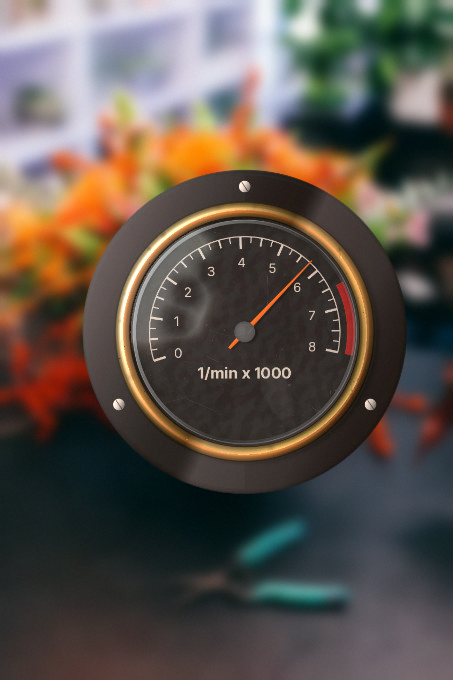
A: 5750 rpm
